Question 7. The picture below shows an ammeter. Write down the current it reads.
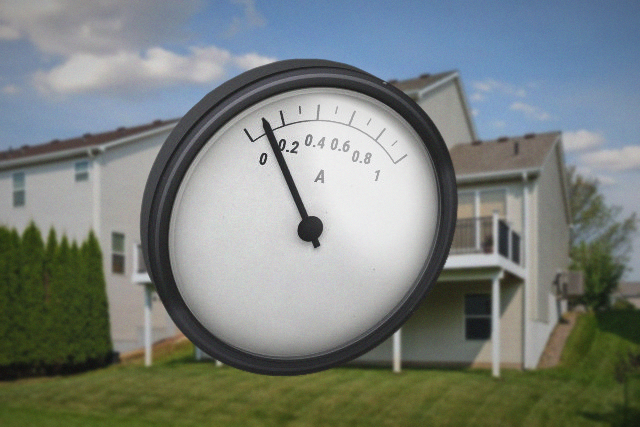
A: 0.1 A
